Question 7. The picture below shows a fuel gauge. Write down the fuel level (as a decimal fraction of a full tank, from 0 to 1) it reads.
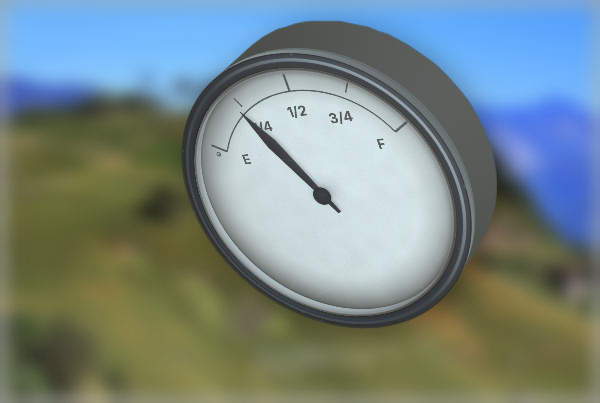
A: 0.25
